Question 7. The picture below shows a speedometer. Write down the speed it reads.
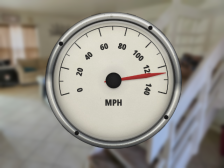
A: 125 mph
